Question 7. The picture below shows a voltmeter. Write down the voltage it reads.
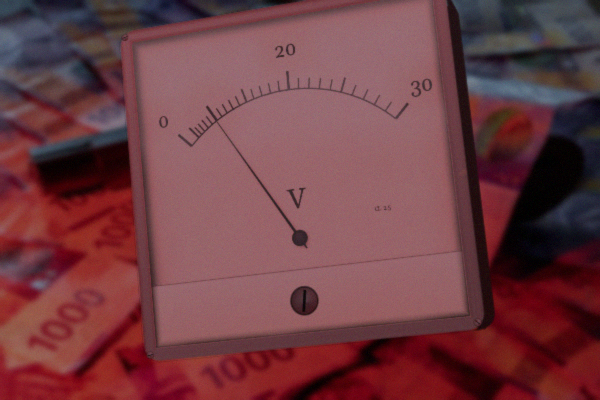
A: 10 V
